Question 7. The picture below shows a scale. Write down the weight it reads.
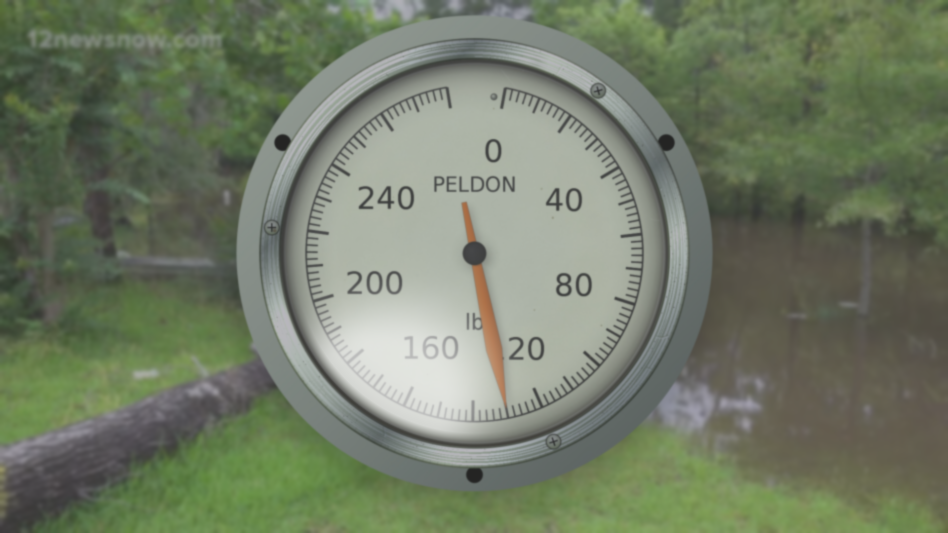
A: 130 lb
